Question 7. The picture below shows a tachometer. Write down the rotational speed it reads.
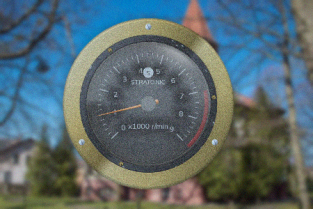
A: 1000 rpm
